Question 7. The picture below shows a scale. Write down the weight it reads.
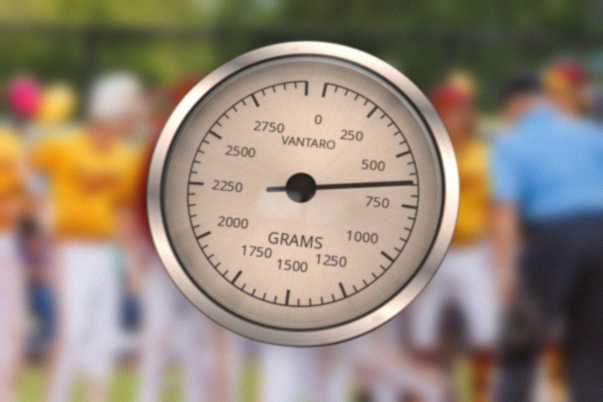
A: 650 g
